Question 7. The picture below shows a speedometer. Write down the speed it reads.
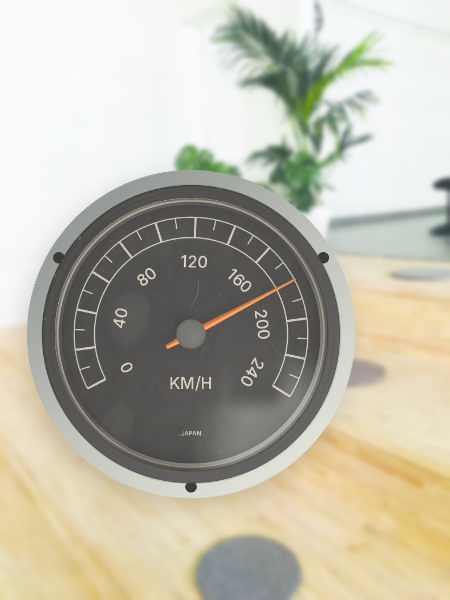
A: 180 km/h
